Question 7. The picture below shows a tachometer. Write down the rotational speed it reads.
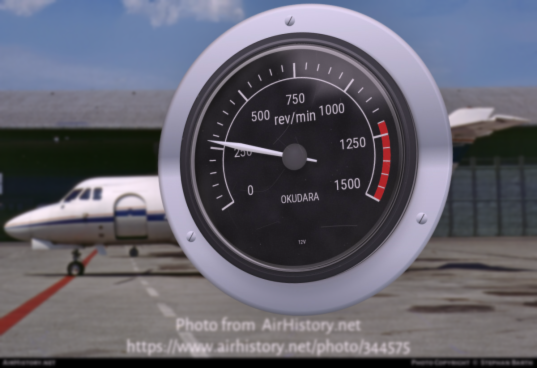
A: 275 rpm
